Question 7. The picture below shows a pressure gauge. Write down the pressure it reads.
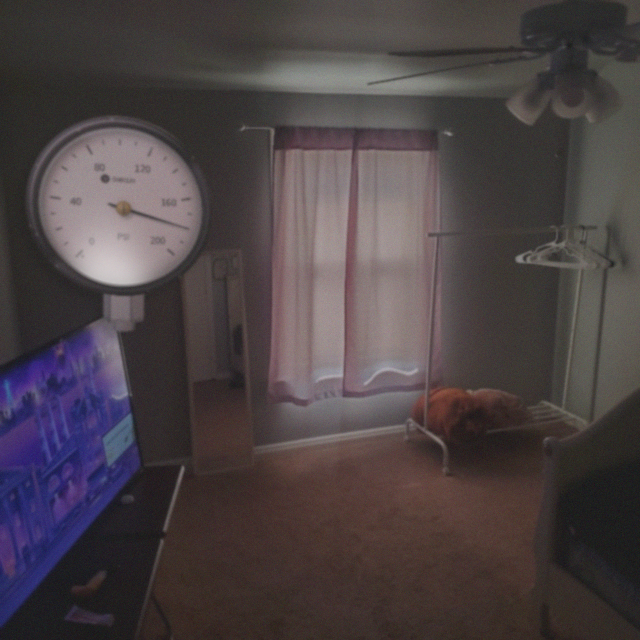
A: 180 psi
